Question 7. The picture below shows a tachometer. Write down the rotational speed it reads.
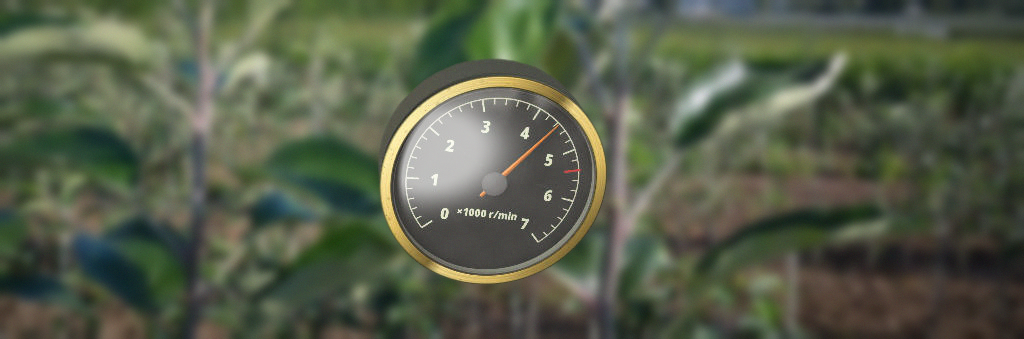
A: 4400 rpm
